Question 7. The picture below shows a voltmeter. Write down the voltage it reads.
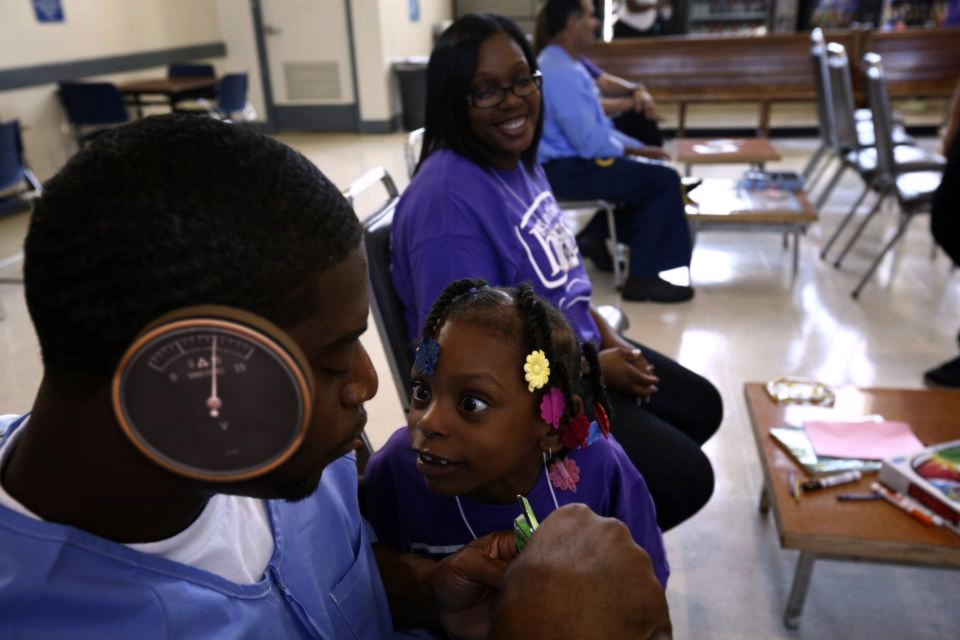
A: 10 V
